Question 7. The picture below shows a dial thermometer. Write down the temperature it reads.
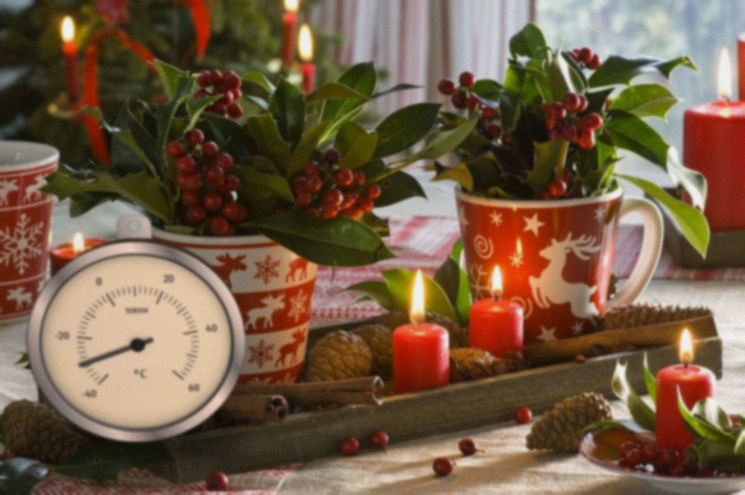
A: -30 °C
